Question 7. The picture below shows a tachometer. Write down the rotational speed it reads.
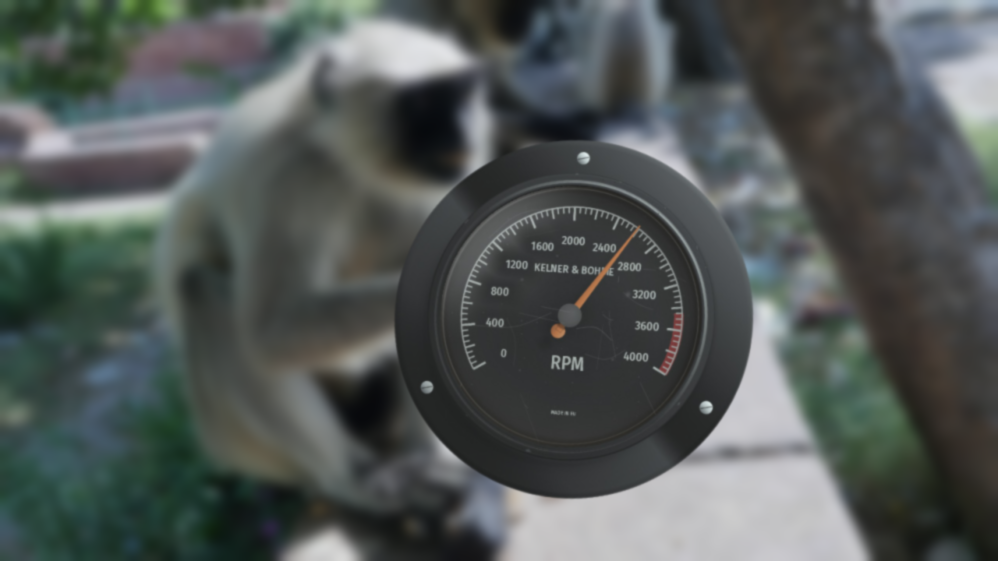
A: 2600 rpm
